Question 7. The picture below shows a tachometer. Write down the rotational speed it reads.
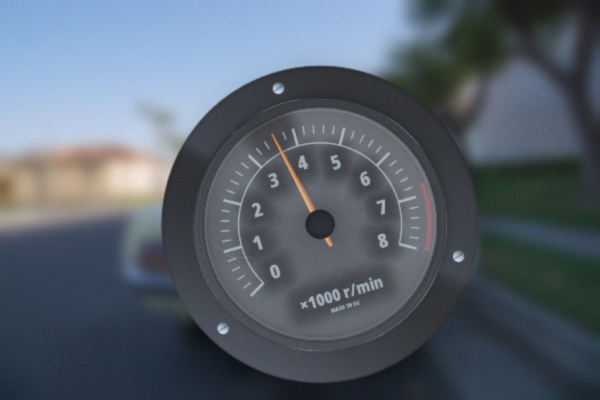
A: 3600 rpm
